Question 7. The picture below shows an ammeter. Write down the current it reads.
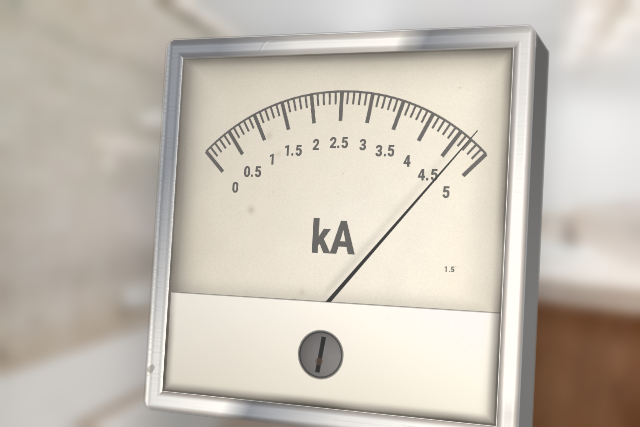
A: 4.7 kA
